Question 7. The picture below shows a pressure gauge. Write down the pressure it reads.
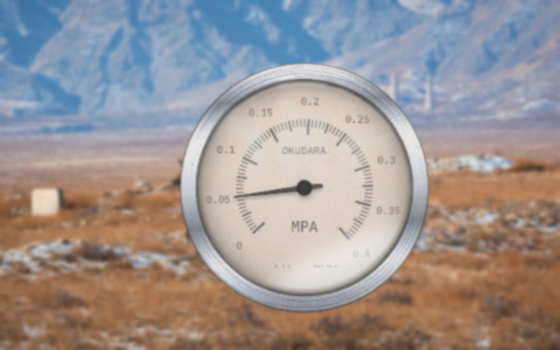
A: 0.05 MPa
